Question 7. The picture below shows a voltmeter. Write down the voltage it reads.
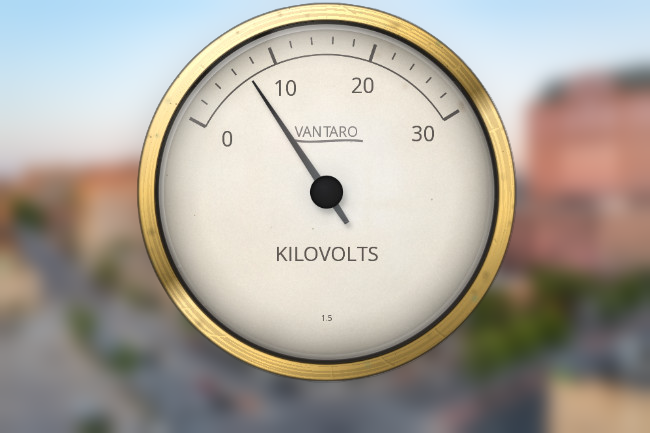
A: 7 kV
